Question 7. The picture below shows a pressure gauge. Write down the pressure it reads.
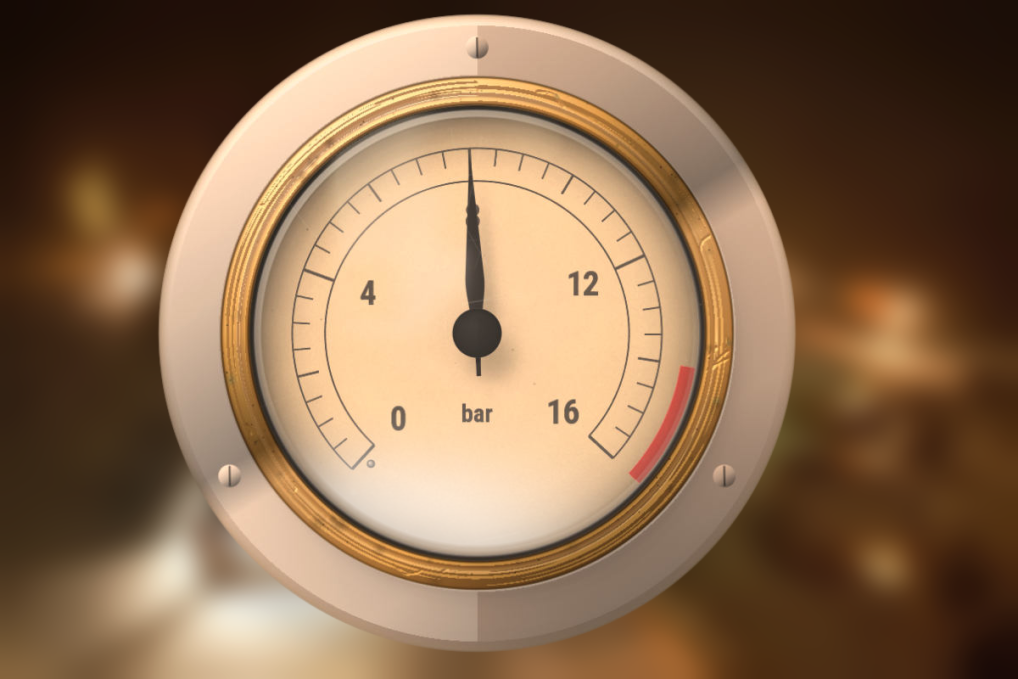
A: 8 bar
